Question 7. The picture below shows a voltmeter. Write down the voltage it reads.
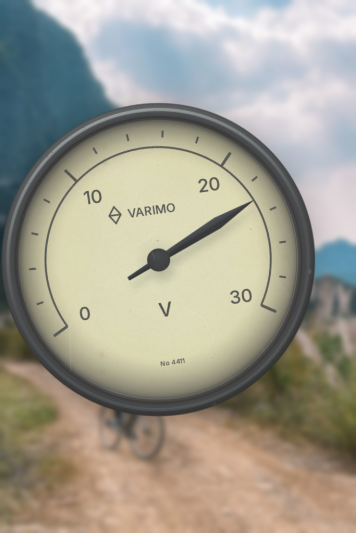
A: 23 V
